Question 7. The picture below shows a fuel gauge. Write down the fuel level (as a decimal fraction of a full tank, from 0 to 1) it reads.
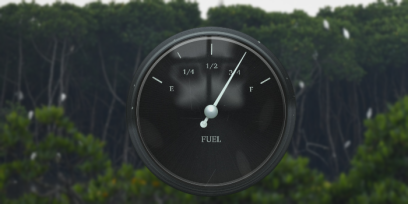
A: 0.75
